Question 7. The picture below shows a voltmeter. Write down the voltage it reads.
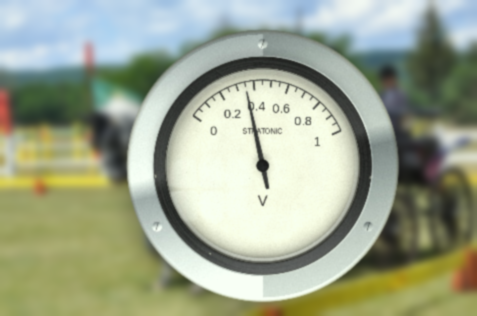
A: 0.35 V
